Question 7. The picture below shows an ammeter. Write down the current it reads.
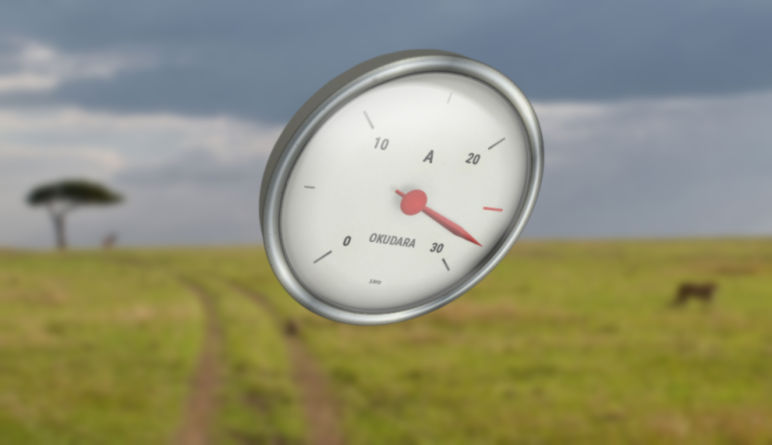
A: 27.5 A
